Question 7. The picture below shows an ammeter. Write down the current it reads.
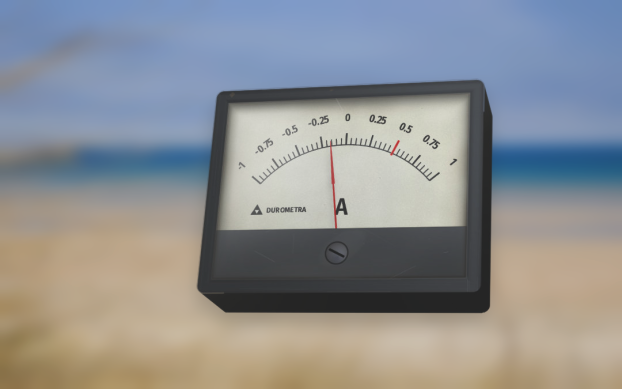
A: -0.15 A
